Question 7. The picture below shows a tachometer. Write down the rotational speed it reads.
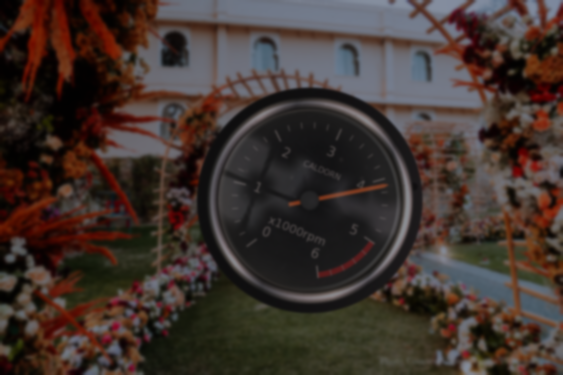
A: 4100 rpm
